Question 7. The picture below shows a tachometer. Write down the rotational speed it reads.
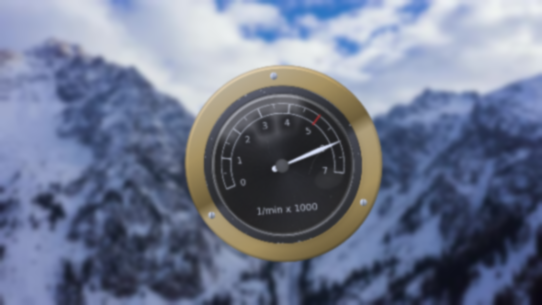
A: 6000 rpm
